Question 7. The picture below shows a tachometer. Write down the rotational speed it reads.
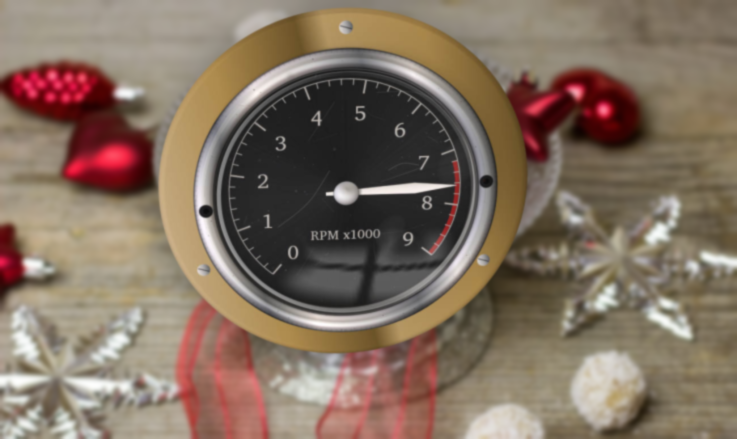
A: 7600 rpm
